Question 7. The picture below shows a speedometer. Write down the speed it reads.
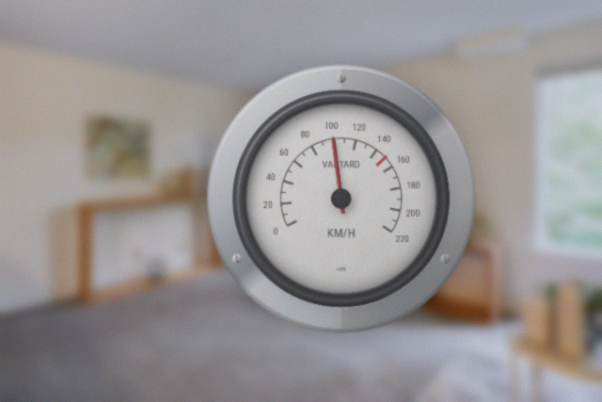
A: 100 km/h
